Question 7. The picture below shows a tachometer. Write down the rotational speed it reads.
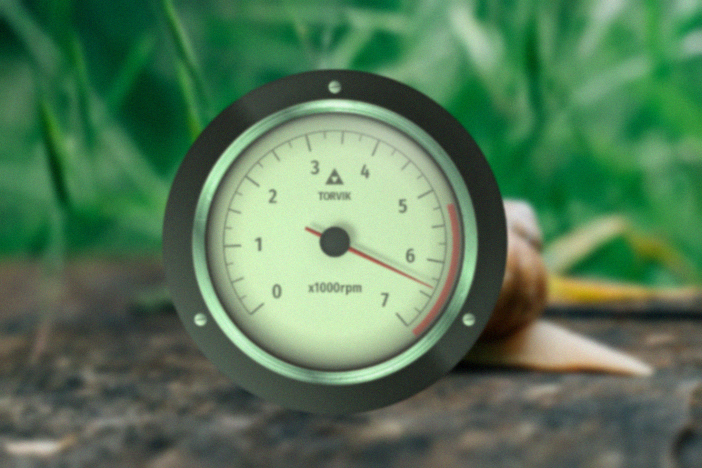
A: 6375 rpm
